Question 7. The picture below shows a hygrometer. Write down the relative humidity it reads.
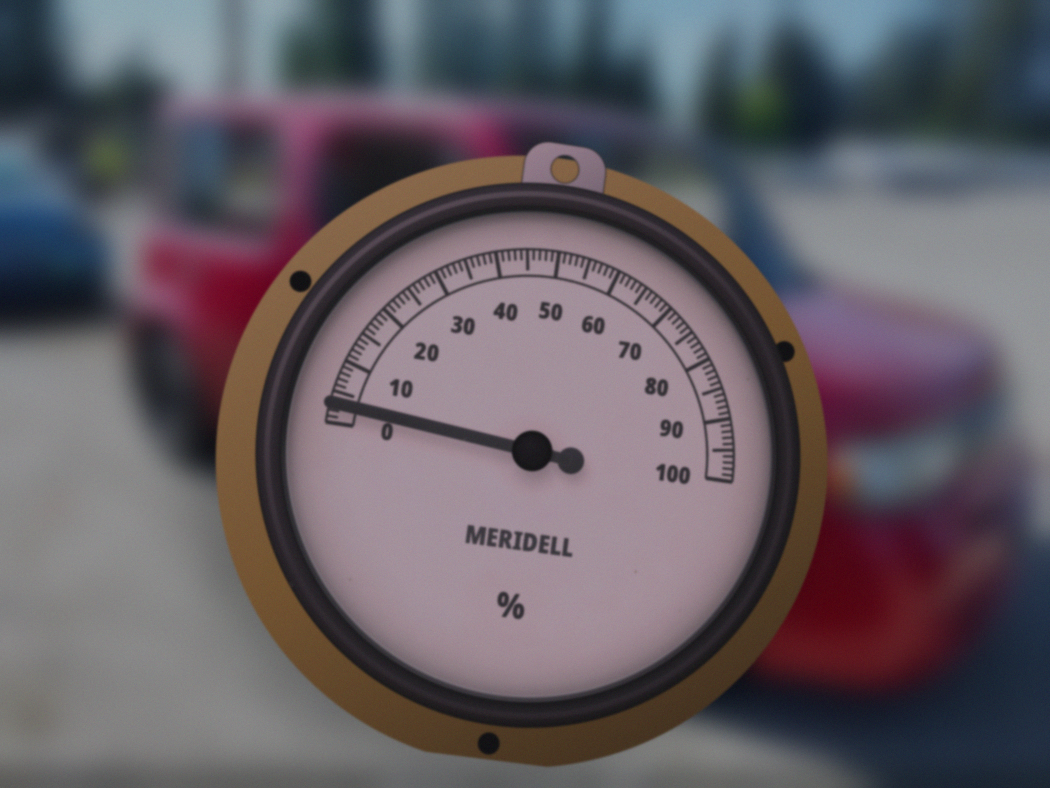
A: 3 %
